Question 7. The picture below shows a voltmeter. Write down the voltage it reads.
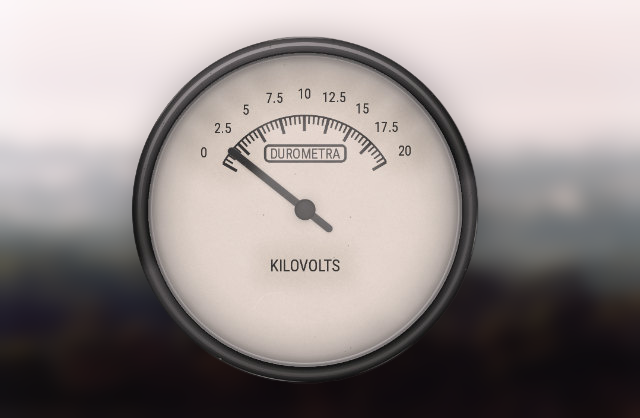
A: 1.5 kV
